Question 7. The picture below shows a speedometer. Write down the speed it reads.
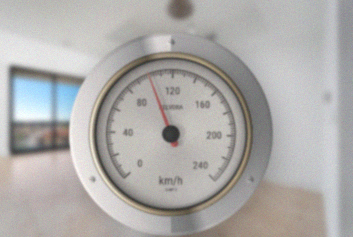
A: 100 km/h
